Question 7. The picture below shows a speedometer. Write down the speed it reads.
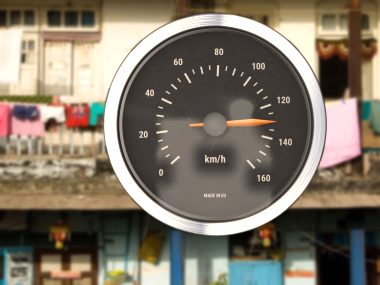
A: 130 km/h
